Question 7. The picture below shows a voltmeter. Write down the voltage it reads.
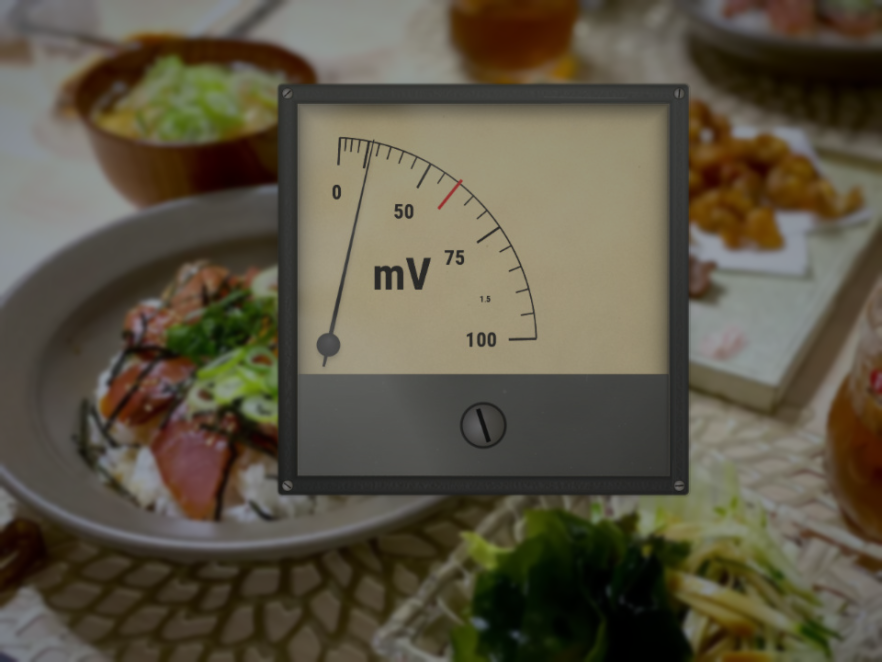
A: 27.5 mV
